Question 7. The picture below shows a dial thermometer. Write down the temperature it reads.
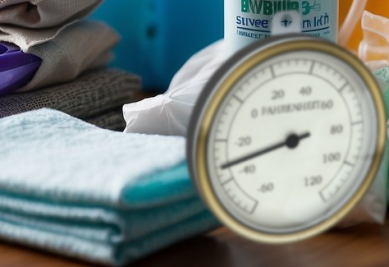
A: -32 °F
